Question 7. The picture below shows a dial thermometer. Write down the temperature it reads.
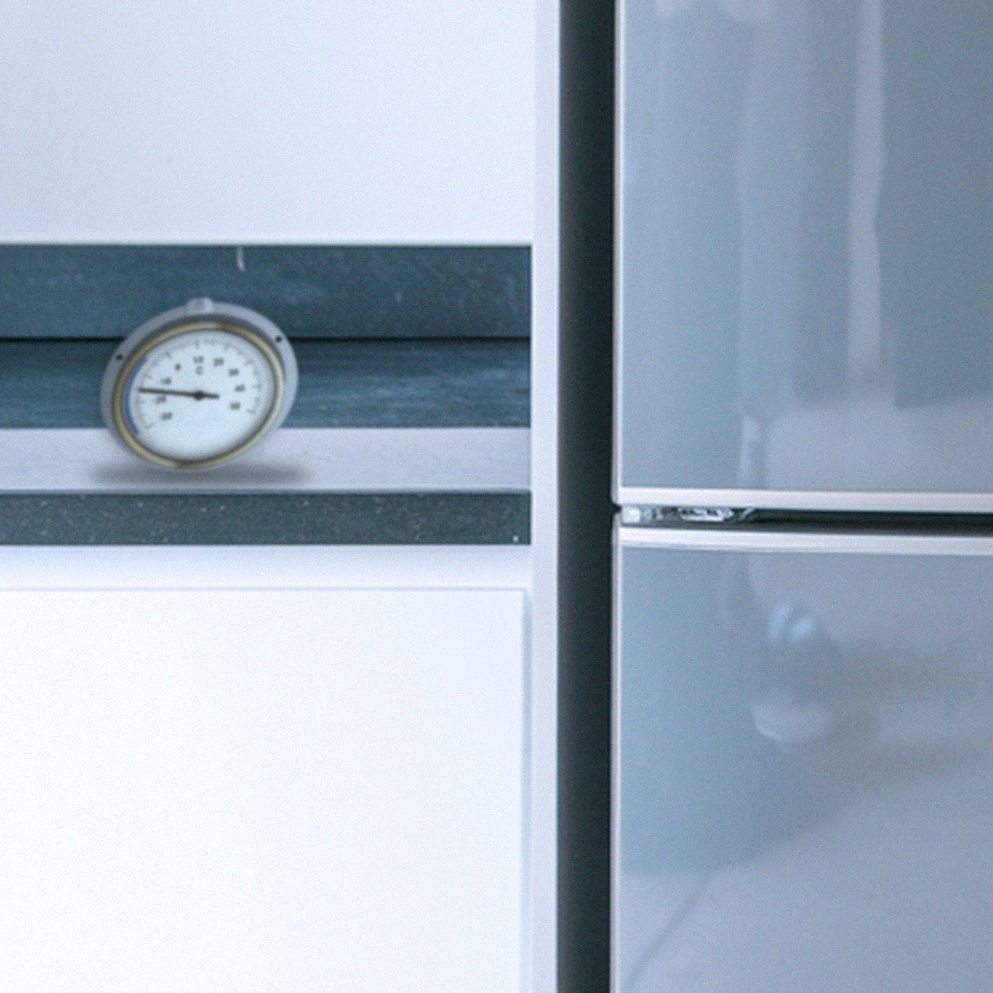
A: -15 °C
